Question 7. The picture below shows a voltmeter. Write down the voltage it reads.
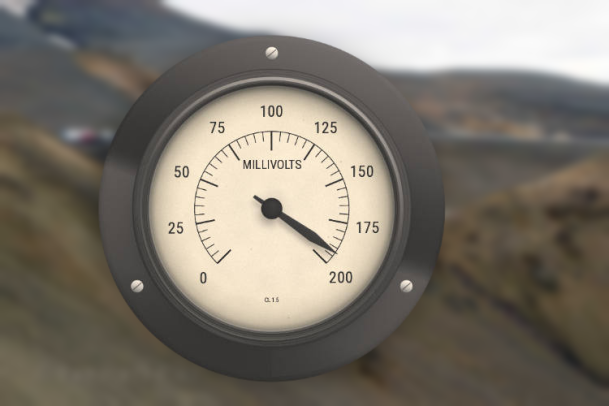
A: 192.5 mV
